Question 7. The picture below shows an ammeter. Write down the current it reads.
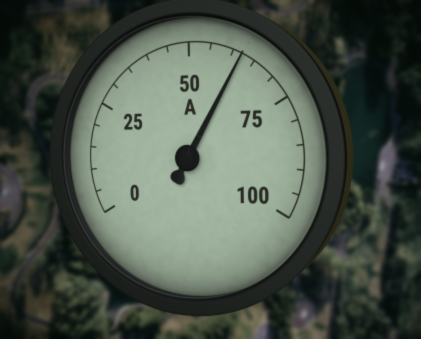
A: 62.5 A
